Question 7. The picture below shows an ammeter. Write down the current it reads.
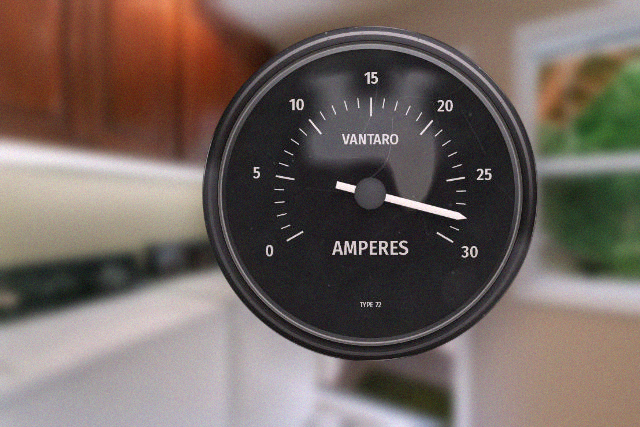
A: 28 A
